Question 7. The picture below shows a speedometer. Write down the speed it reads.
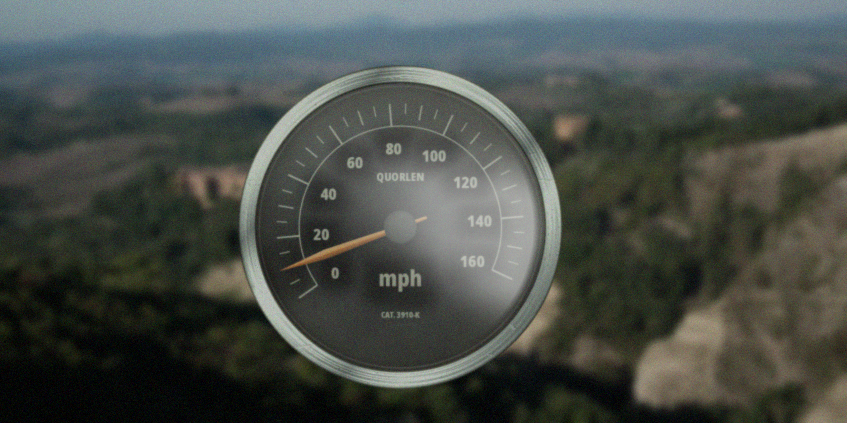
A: 10 mph
